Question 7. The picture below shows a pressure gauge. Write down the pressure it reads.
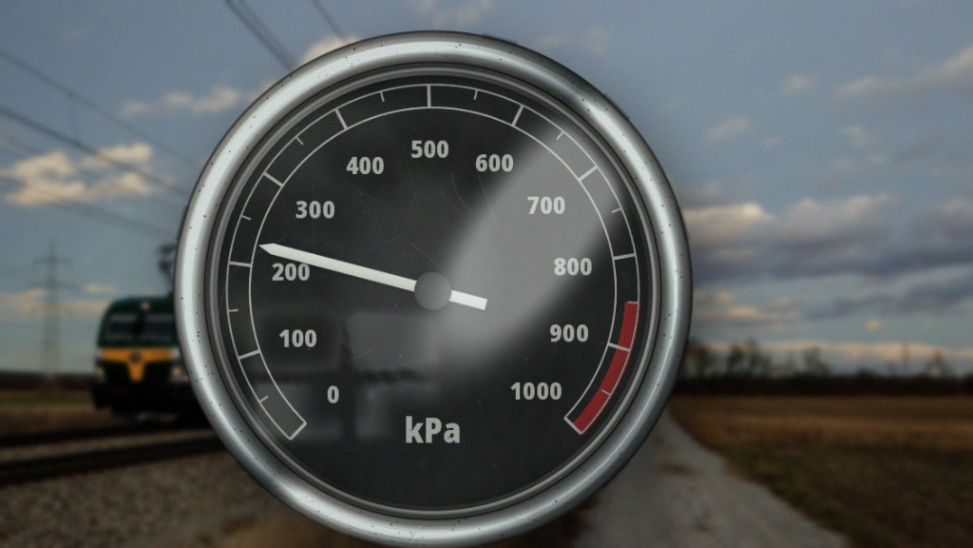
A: 225 kPa
